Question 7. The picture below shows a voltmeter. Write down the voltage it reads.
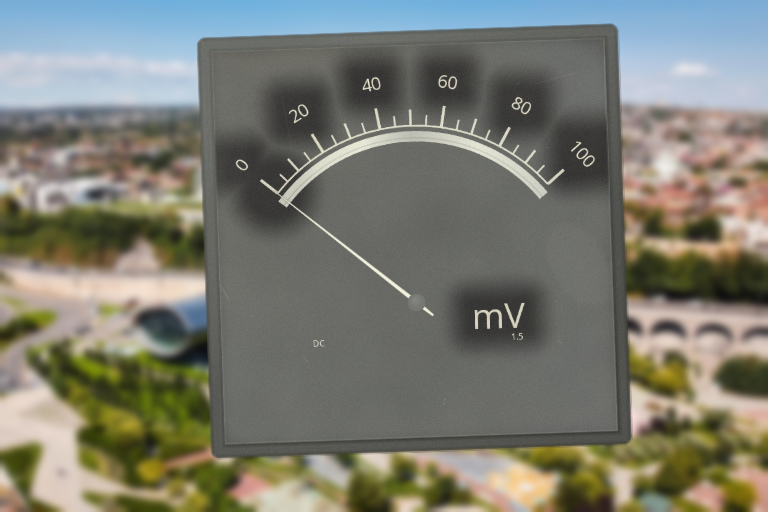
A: 0 mV
